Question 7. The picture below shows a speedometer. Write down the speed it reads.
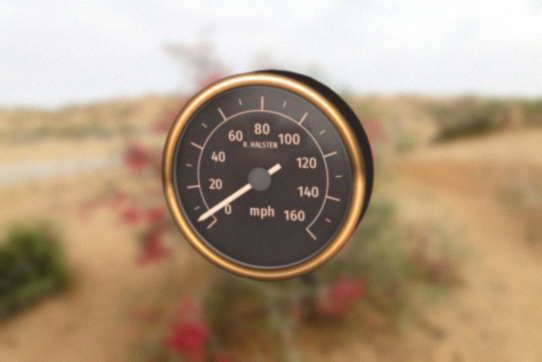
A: 5 mph
